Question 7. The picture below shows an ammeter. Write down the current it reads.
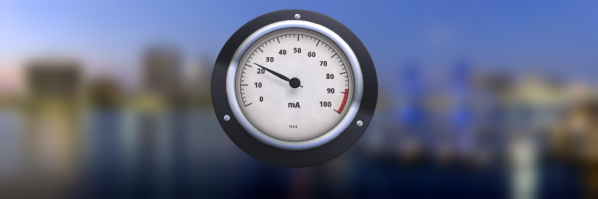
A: 22 mA
